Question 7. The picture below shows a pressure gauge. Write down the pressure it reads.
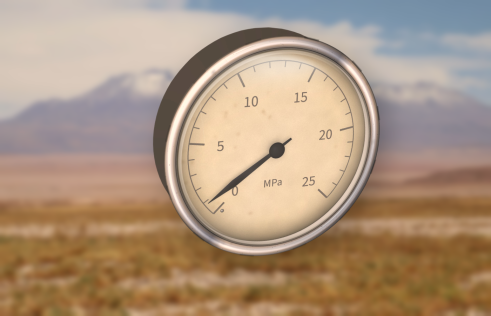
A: 1 MPa
